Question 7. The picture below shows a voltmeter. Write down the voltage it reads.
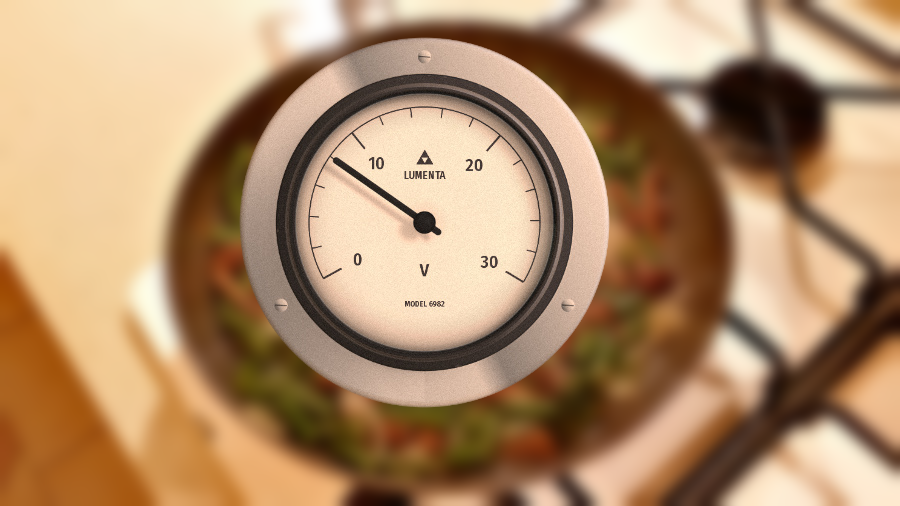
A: 8 V
